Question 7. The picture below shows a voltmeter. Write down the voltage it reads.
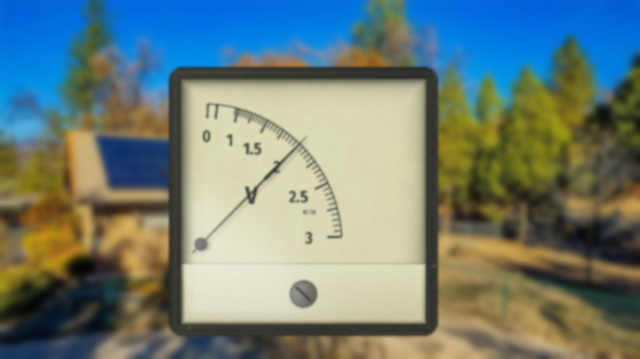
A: 2 V
